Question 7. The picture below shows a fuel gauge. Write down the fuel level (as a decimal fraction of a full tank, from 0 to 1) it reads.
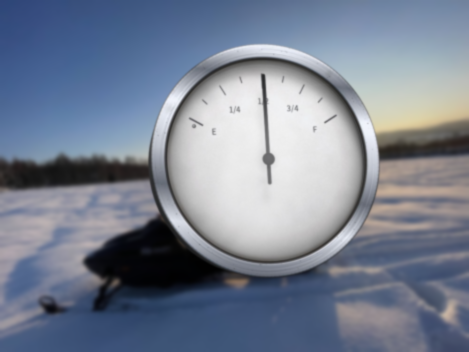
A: 0.5
